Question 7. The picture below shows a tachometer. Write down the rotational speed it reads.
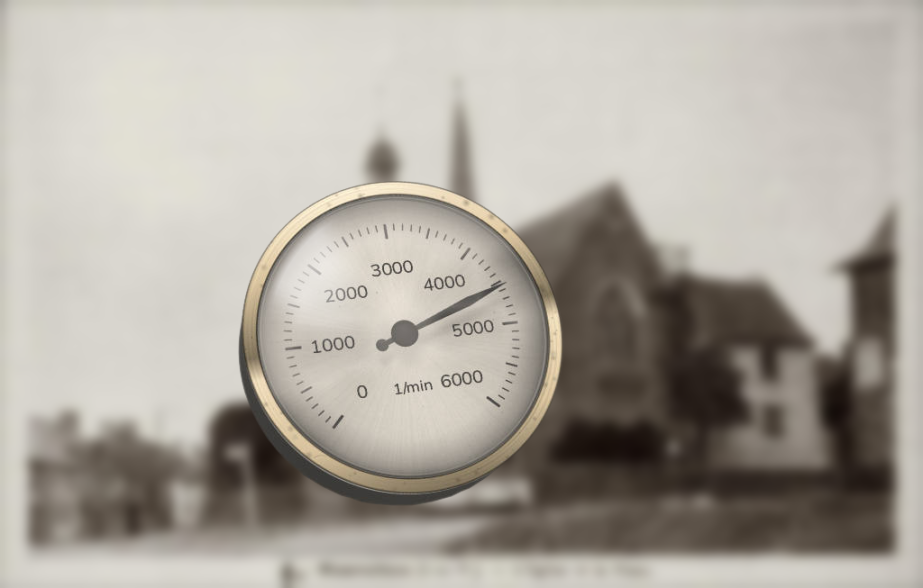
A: 4550 rpm
